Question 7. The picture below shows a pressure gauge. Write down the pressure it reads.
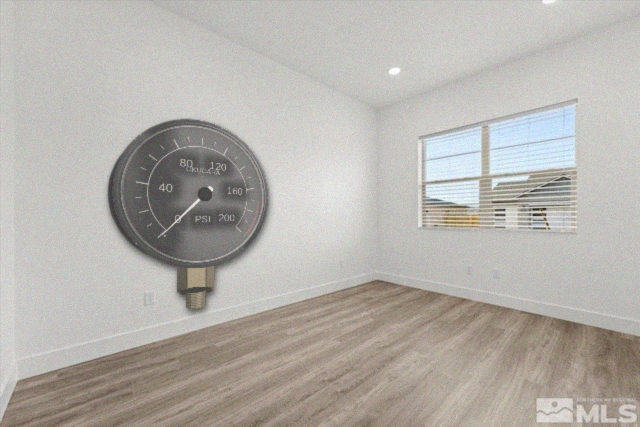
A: 0 psi
